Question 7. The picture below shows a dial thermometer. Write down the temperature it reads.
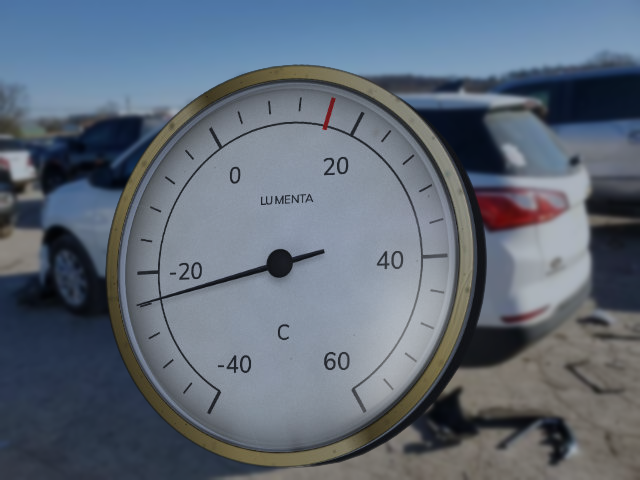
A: -24 °C
